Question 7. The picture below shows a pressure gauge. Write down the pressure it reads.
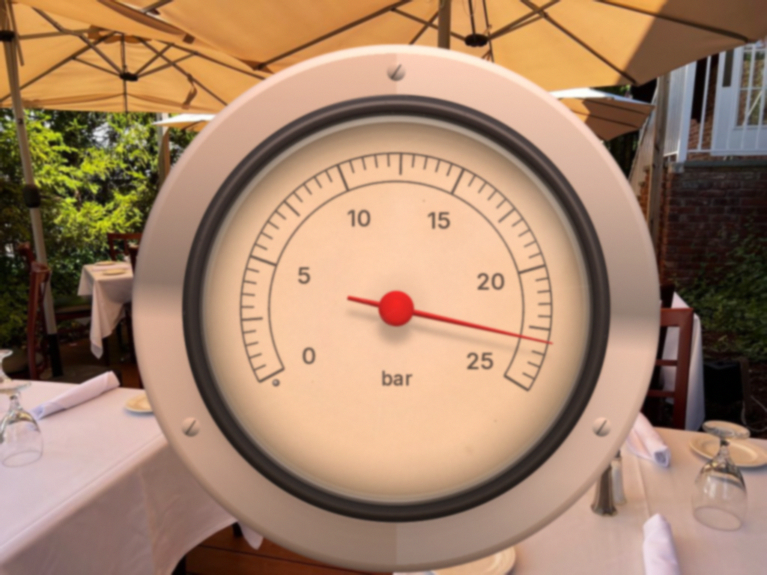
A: 23 bar
